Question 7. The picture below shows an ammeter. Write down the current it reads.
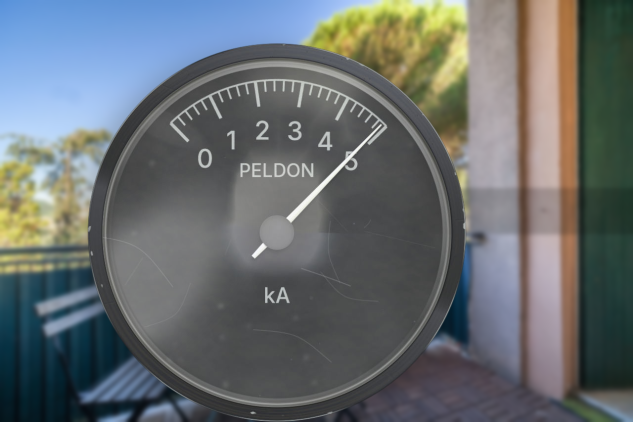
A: 4.9 kA
